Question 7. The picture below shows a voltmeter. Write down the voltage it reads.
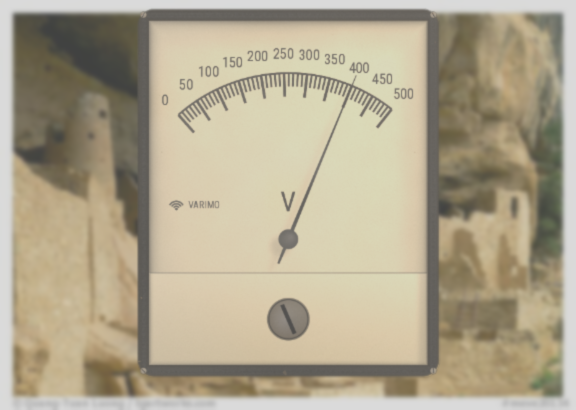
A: 400 V
